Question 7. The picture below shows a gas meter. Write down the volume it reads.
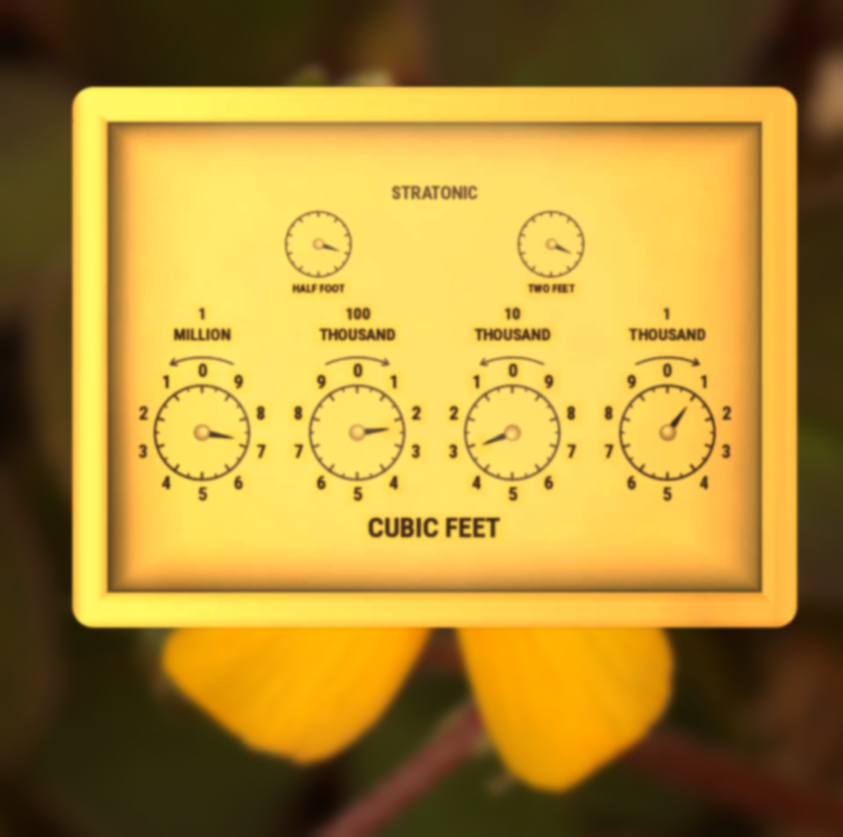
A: 723100 ft³
